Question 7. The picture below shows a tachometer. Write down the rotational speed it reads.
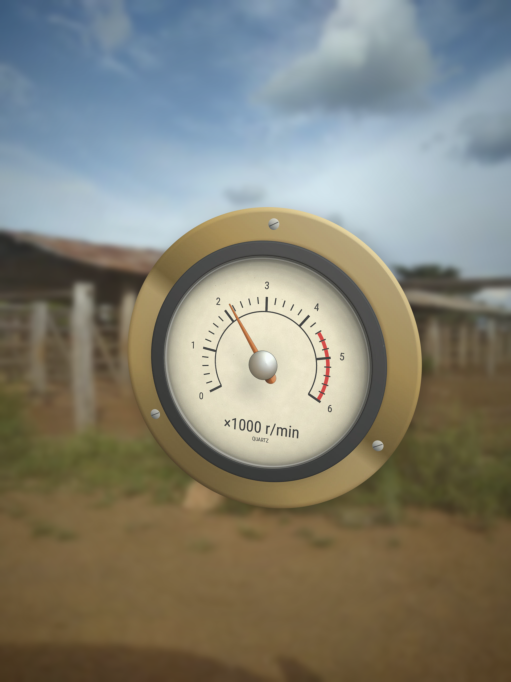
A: 2200 rpm
